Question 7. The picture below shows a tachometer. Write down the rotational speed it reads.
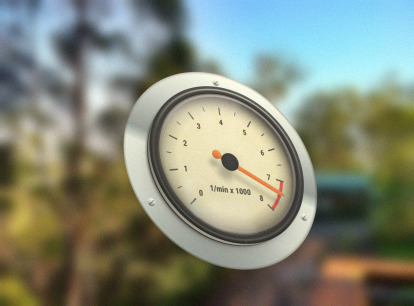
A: 7500 rpm
